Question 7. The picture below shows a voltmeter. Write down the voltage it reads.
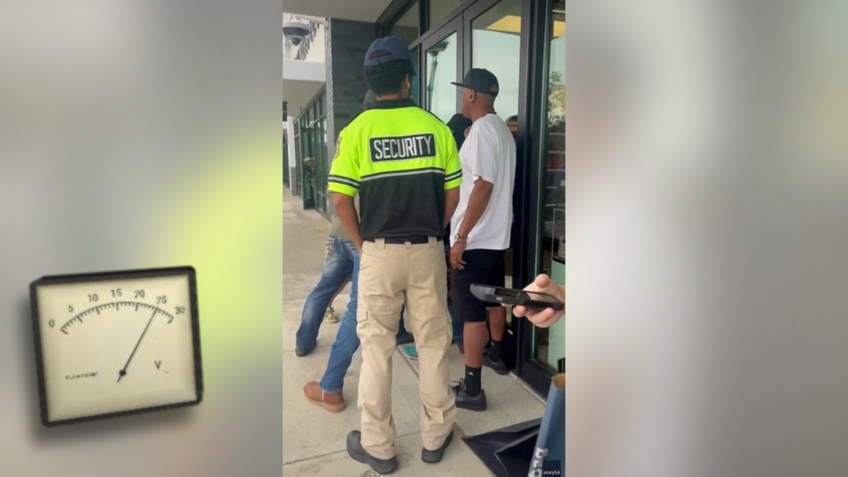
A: 25 V
